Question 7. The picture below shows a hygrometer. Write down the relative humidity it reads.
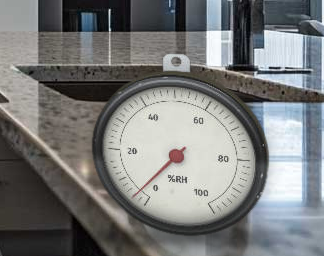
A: 4 %
